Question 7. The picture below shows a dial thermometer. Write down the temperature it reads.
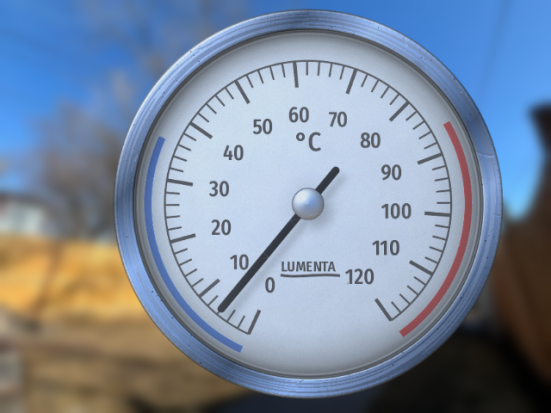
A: 6 °C
